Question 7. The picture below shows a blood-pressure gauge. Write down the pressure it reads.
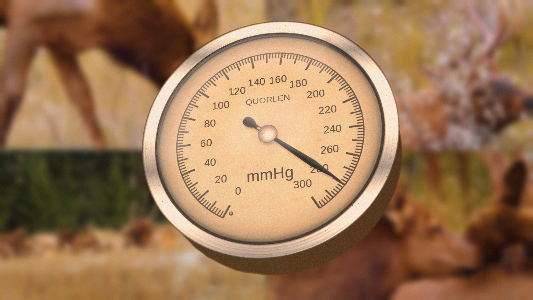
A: 280 mmHg
